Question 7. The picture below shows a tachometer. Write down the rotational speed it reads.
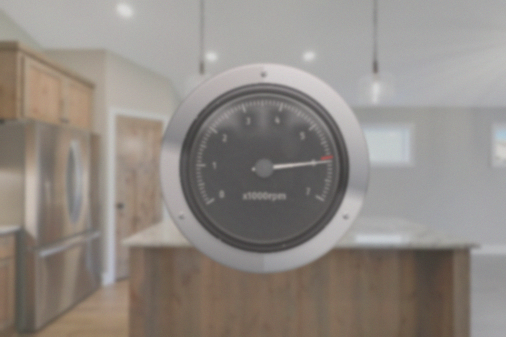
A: 6000 rpm
